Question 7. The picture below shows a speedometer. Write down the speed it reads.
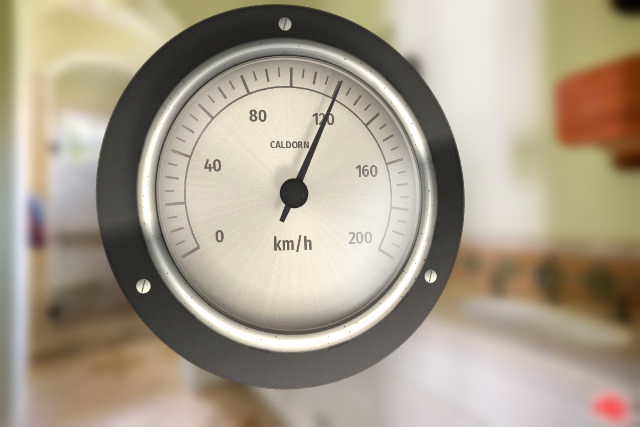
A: 120 km/h
